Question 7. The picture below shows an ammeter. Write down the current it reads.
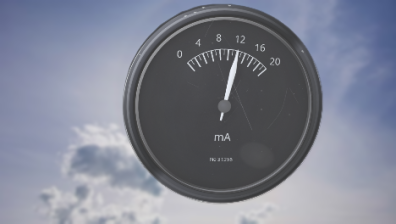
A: 12 mA
